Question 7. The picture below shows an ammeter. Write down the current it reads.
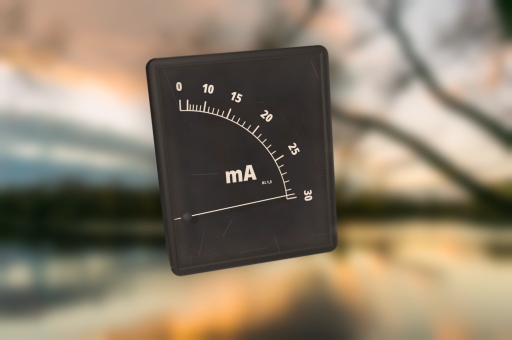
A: 29.5 mA
